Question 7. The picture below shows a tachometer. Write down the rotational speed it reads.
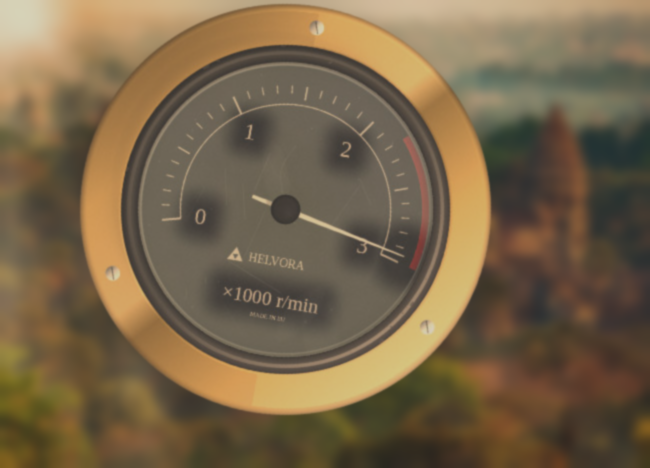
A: 2950 rpm
